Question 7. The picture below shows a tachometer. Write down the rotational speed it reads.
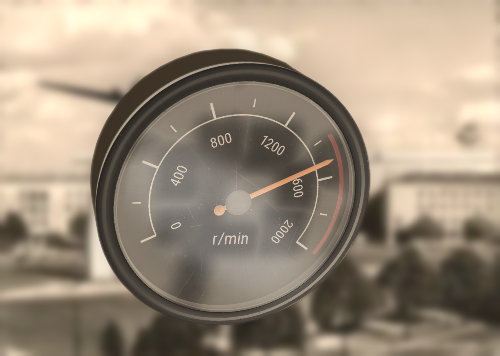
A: 1500 rpm
